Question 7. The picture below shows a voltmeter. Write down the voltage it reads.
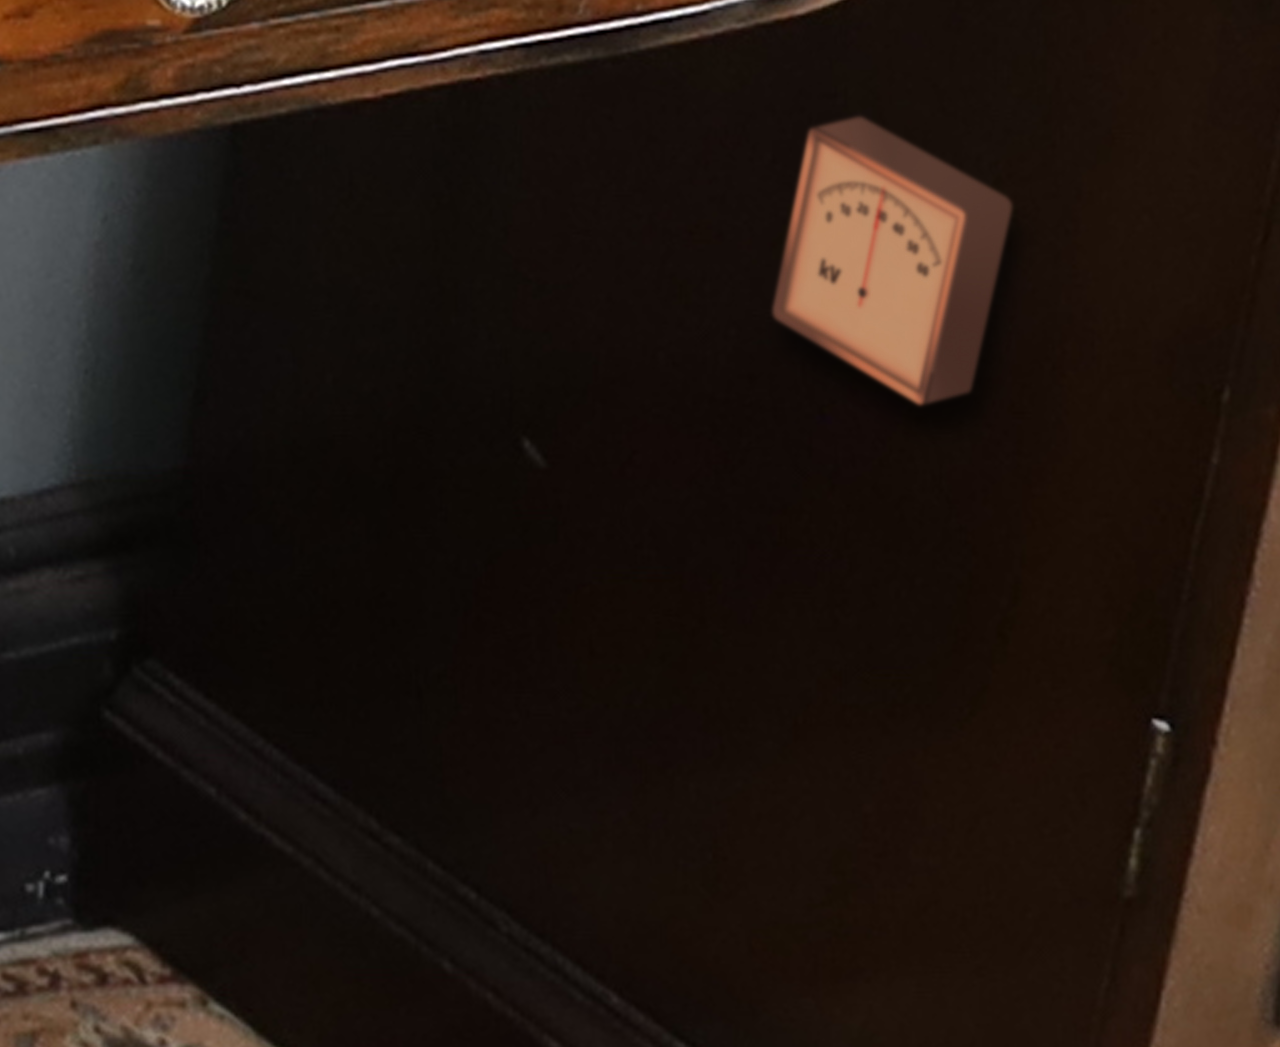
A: 30 kV
